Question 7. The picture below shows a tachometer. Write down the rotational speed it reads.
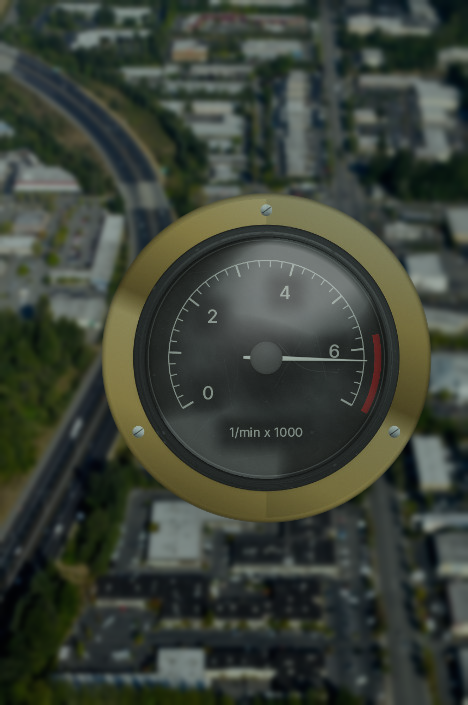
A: 6200 rpm
